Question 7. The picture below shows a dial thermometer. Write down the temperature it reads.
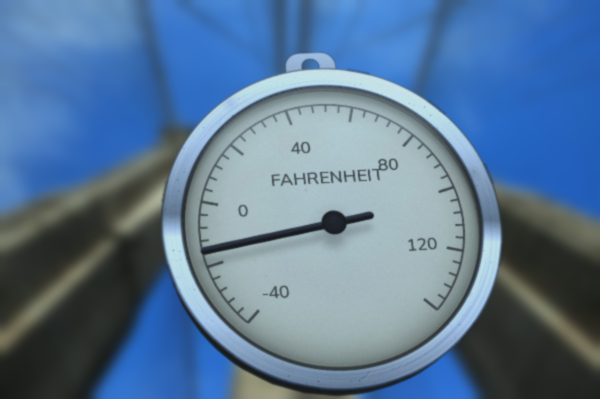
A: -16 °F
